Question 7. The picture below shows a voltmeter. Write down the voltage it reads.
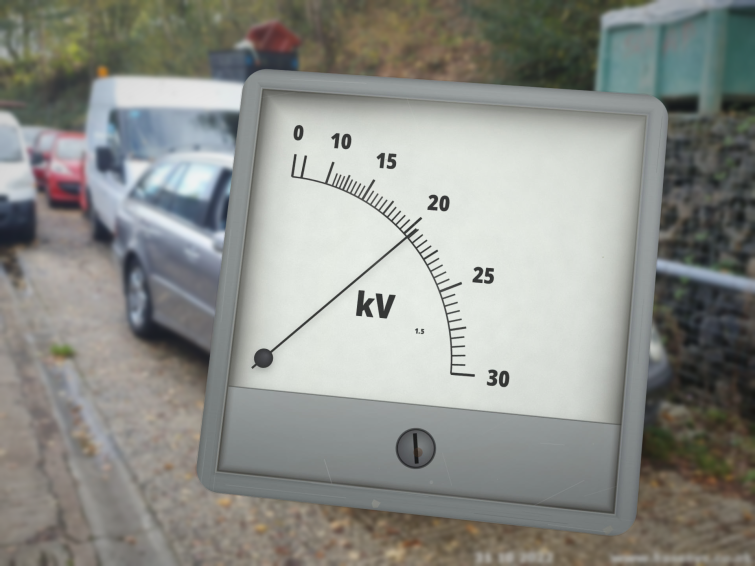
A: 20.5 kV
